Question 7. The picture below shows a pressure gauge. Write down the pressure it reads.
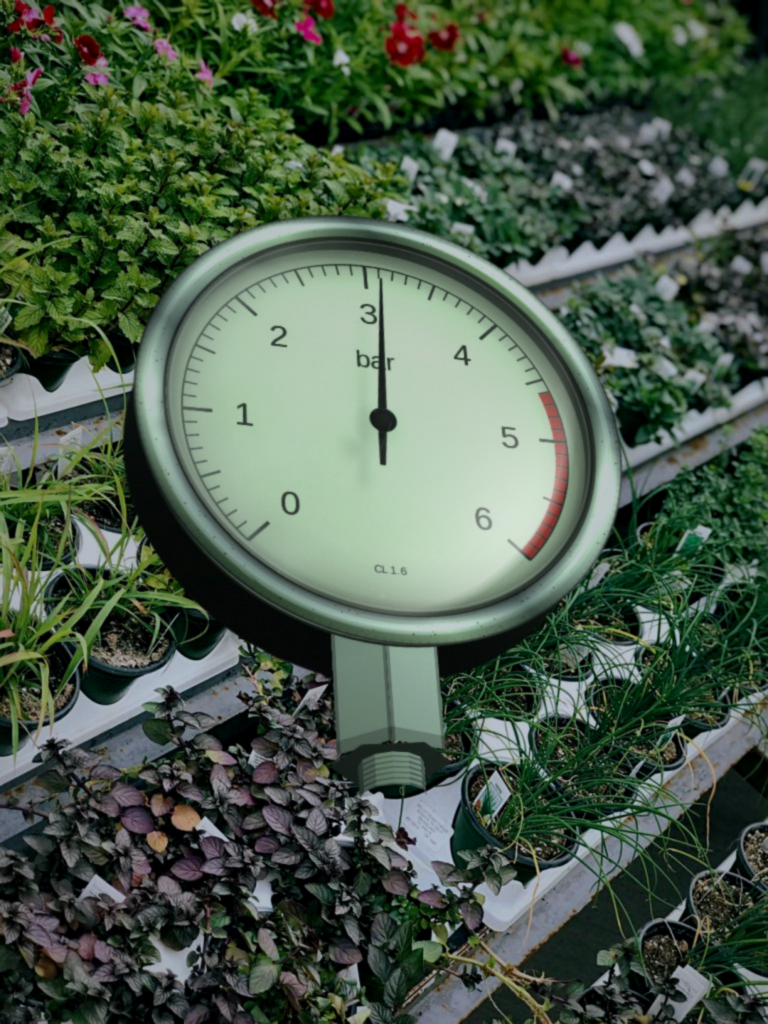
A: 3.1 bar
